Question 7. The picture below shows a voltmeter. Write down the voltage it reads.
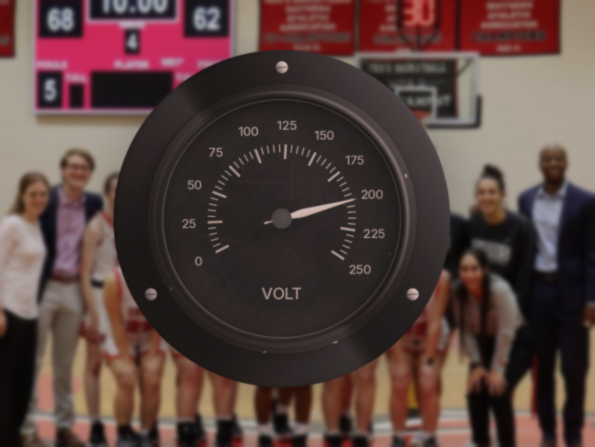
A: 200 V
